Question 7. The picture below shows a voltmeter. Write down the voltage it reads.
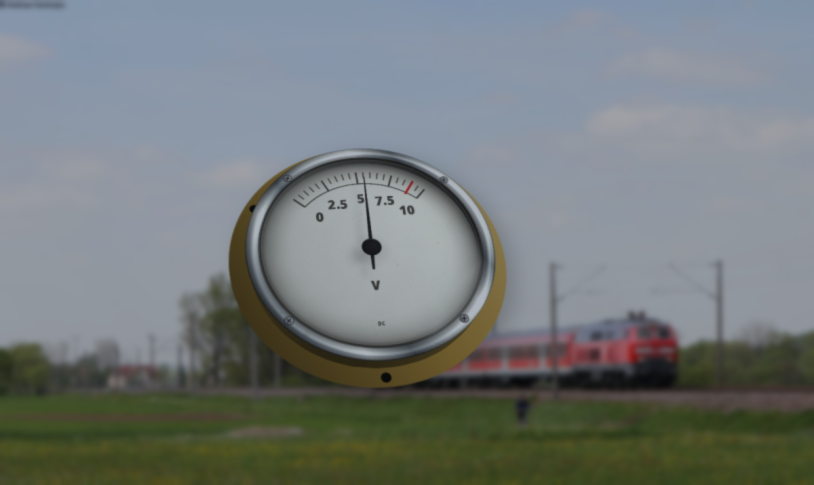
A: 5.5 V
